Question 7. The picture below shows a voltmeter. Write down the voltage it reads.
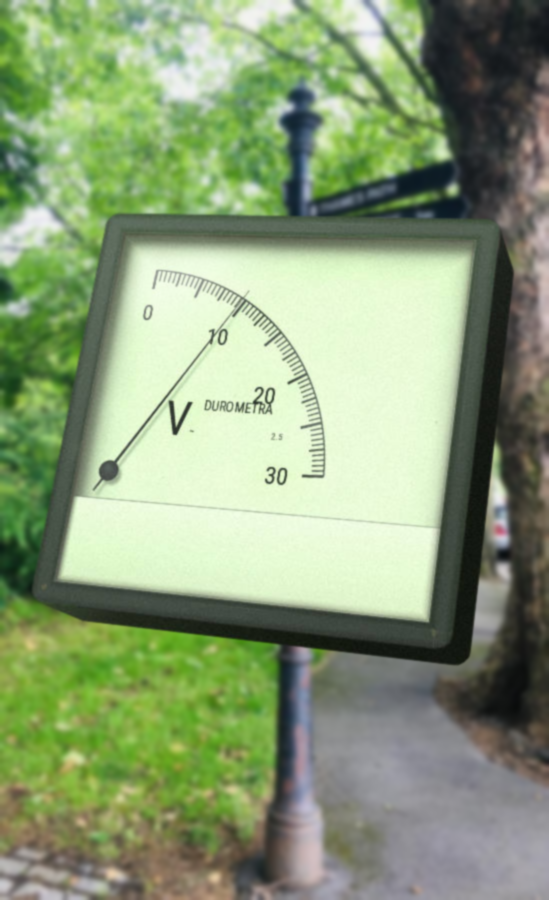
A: 10 V
